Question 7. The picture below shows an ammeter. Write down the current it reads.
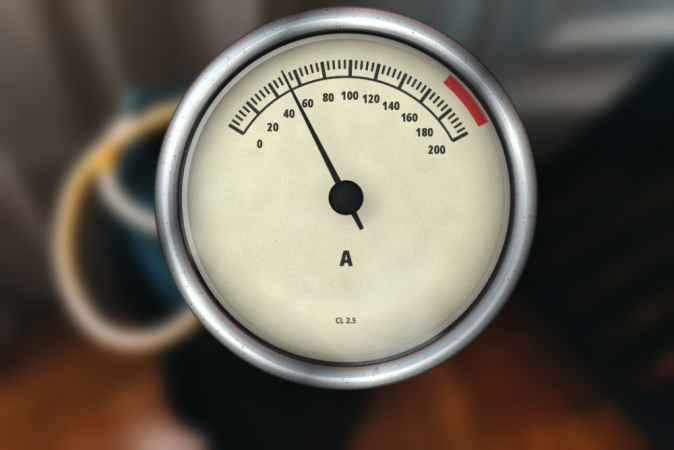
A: 52 A
